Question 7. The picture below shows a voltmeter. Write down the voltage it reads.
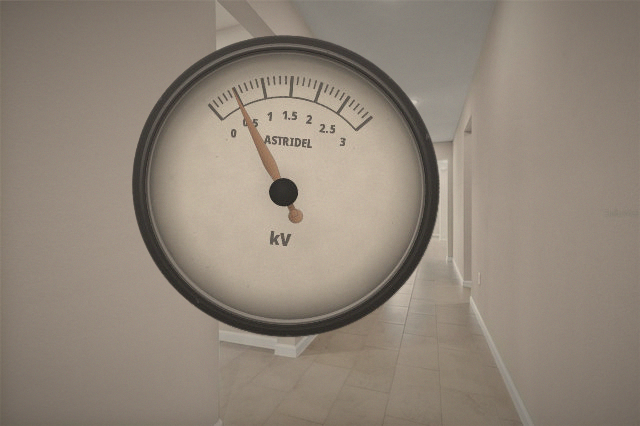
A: 0.5 kV
